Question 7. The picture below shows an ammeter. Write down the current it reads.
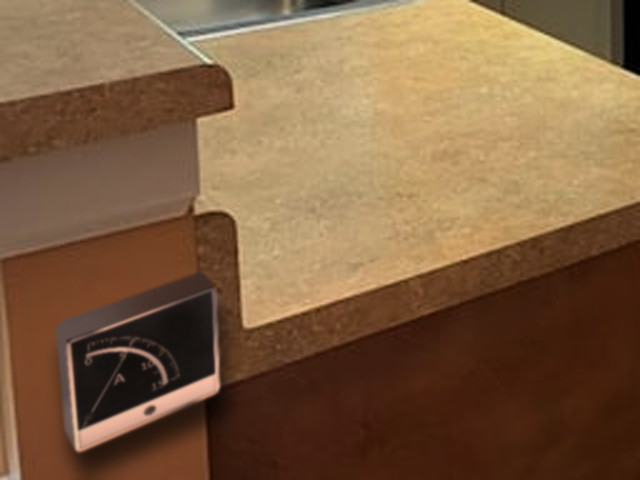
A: 5 A
